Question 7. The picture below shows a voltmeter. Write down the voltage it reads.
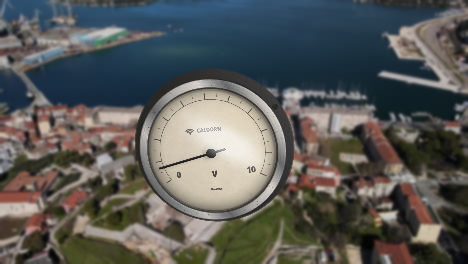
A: 0.75 V
